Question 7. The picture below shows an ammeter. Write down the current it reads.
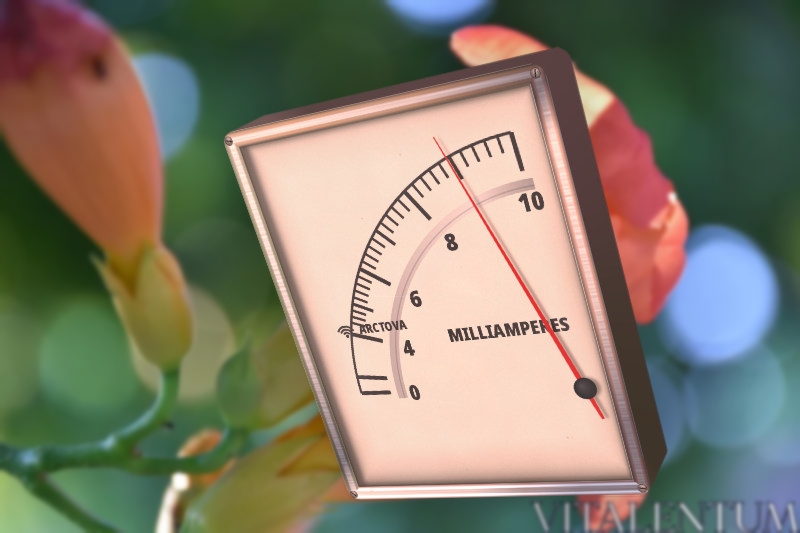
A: 9 mA
